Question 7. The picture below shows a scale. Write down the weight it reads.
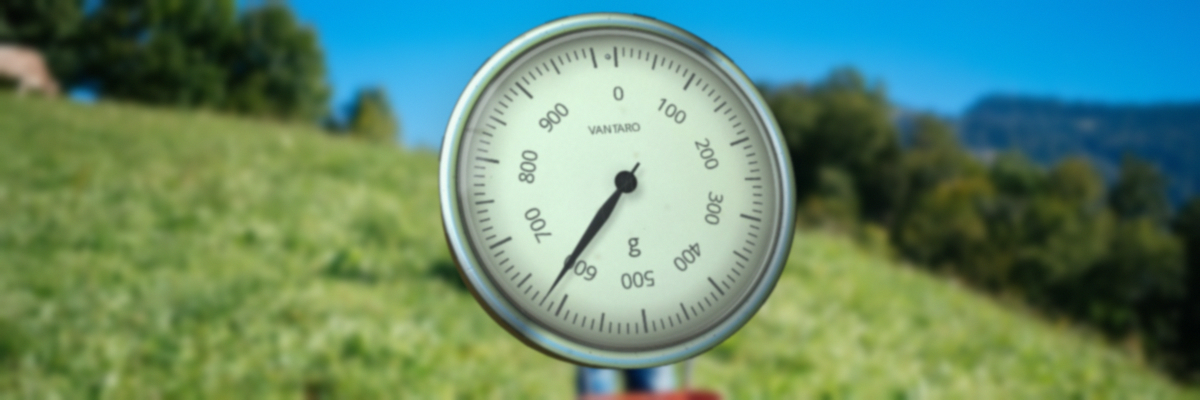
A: 620 g
